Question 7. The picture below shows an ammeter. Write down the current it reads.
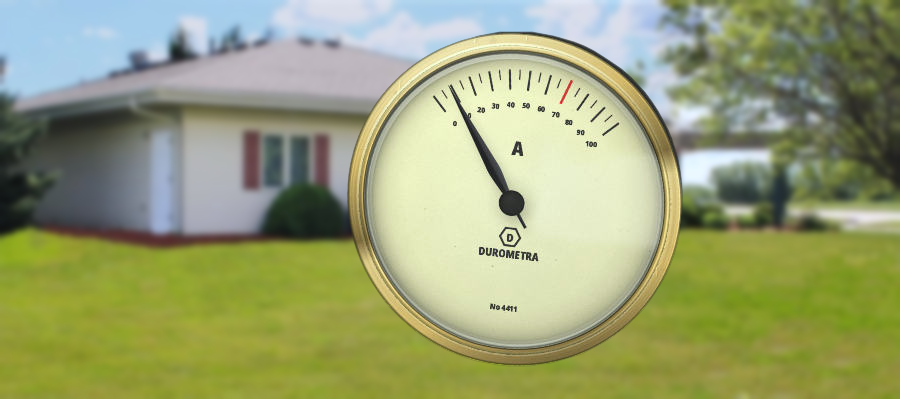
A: 10 A
